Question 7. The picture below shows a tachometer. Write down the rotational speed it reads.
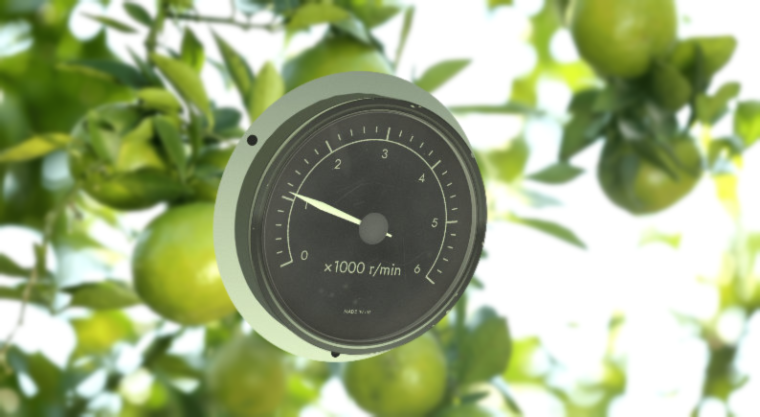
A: 1100 rpm
